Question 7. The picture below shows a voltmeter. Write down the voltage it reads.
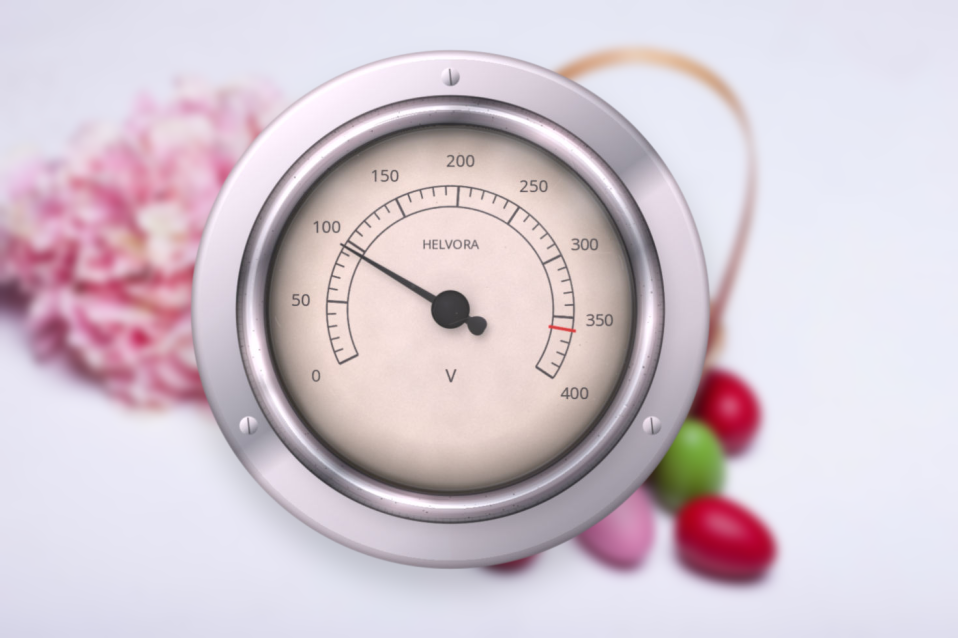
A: 95 V
